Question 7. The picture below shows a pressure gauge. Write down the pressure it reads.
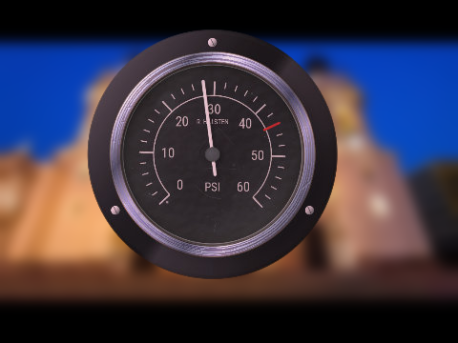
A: 28 psi
